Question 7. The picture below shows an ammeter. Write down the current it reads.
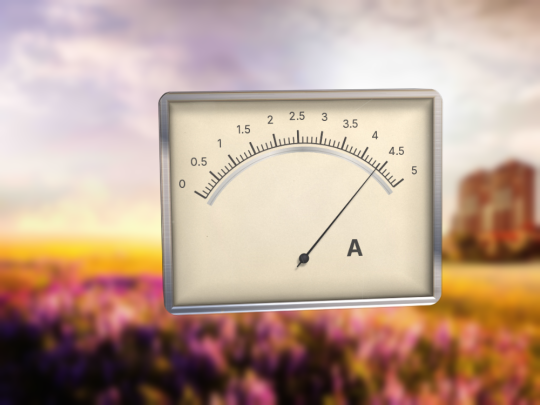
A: 4.4 A
